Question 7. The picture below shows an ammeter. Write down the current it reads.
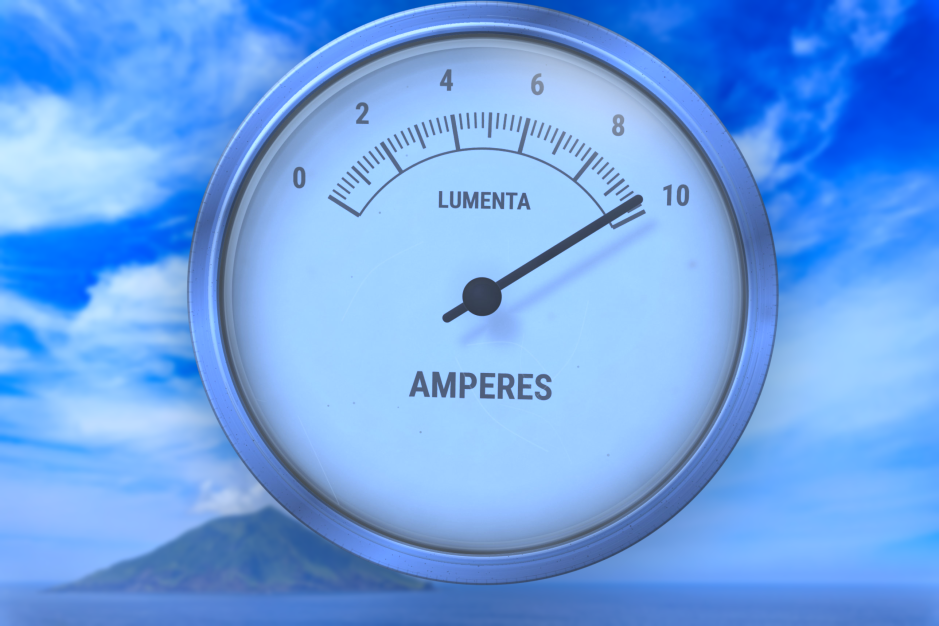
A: 9.6 A
